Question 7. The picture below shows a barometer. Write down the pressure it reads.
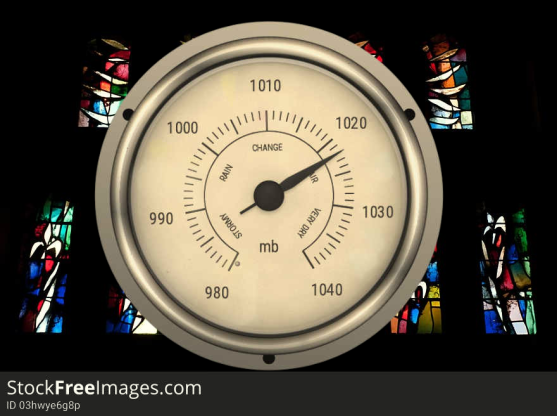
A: 1022 mbar
